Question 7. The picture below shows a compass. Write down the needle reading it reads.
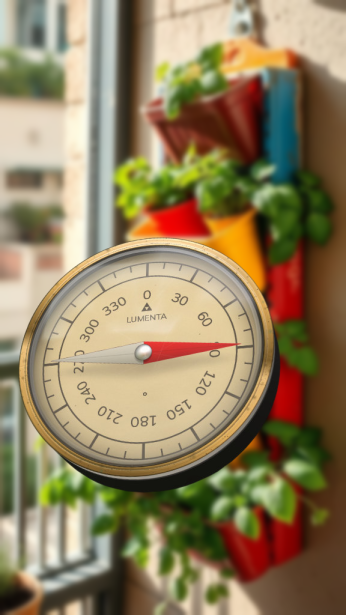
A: 90 °
